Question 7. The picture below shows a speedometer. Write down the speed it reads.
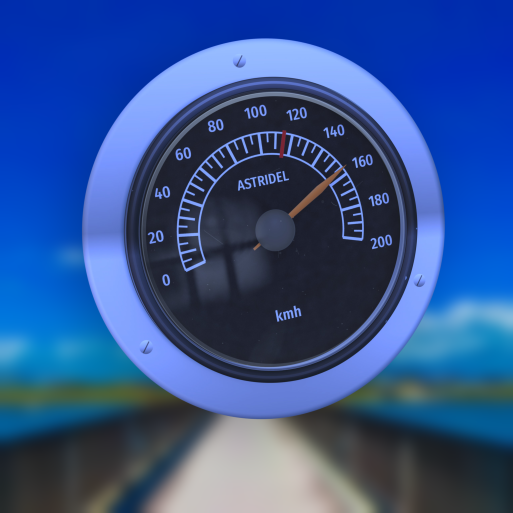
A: 155 km/h
